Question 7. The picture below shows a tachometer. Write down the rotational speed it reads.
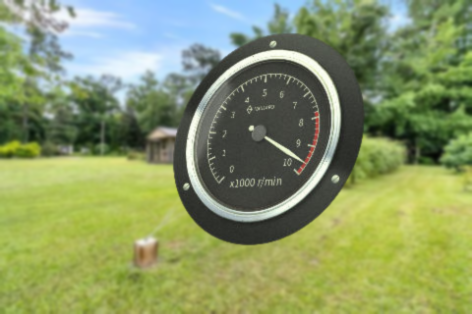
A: 9600 rpm
